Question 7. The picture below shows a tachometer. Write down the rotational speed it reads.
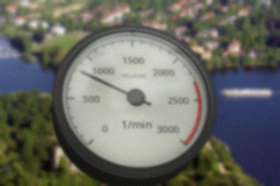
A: 800 rpm
